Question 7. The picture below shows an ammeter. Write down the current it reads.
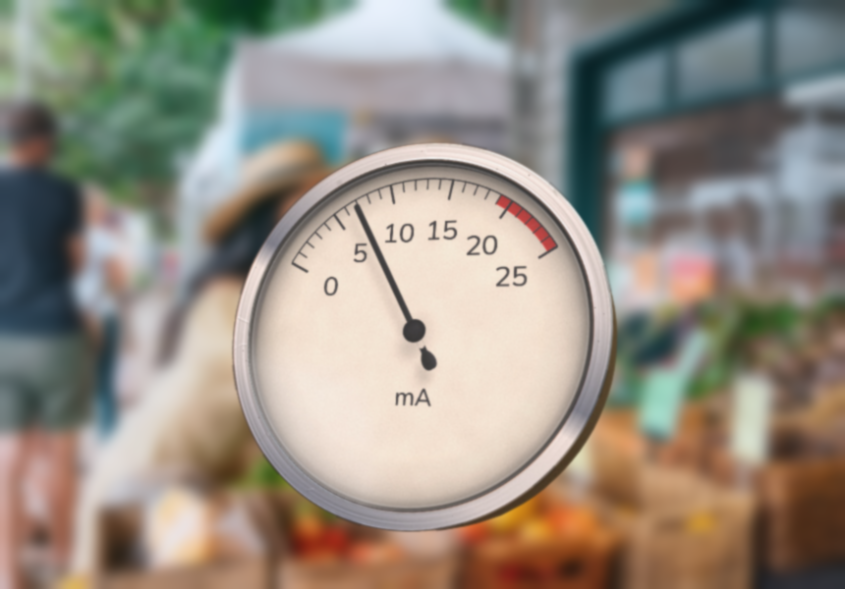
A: 7 mA
